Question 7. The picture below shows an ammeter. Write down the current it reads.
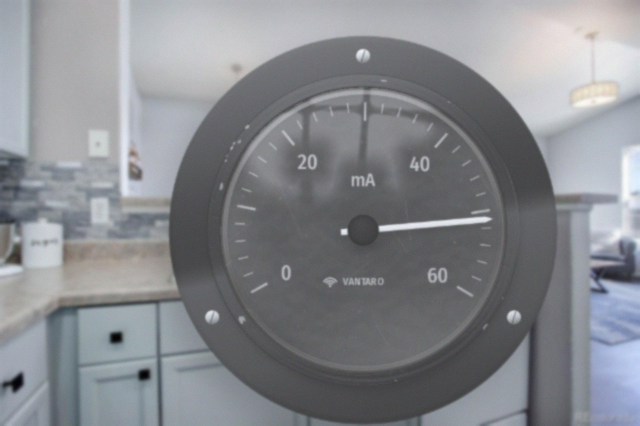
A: 51 mA
